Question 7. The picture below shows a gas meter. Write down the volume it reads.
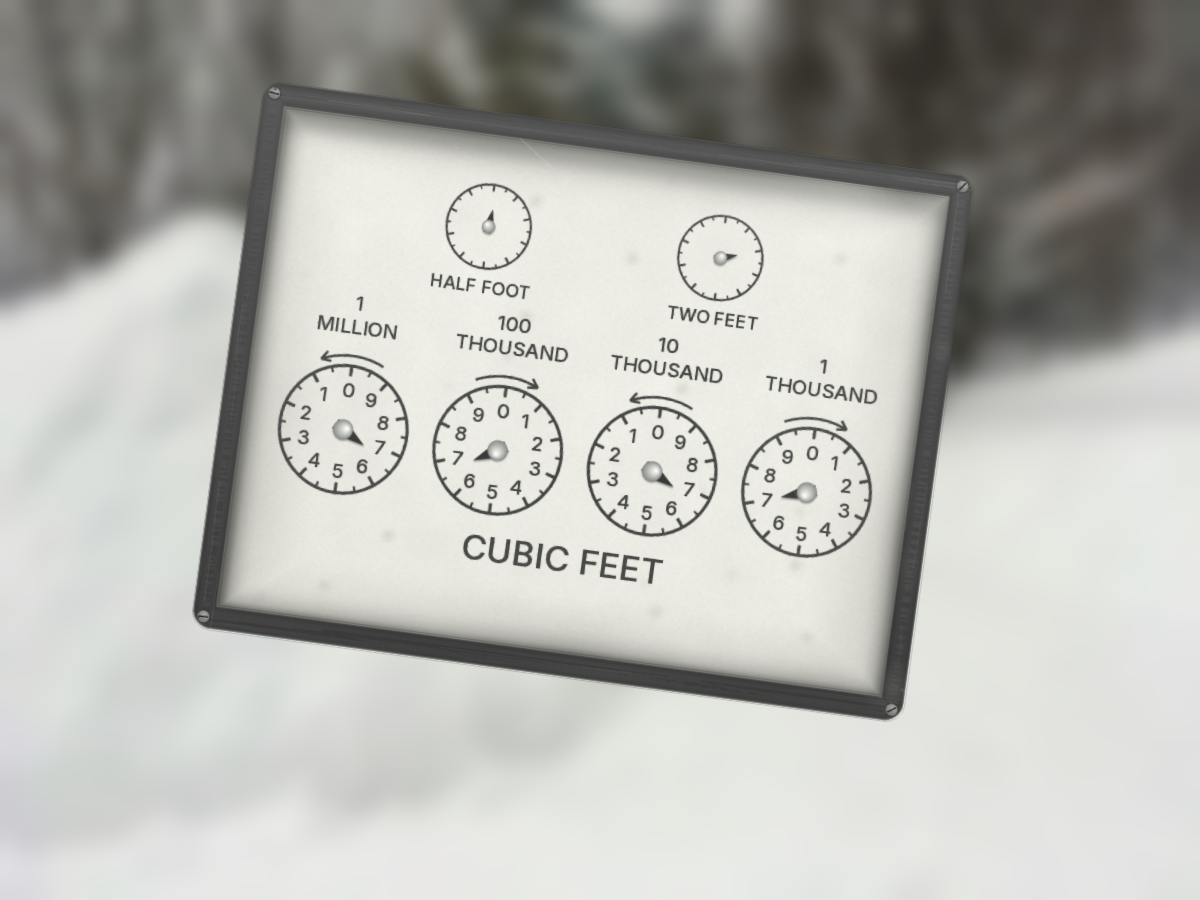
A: 666700 ft³
